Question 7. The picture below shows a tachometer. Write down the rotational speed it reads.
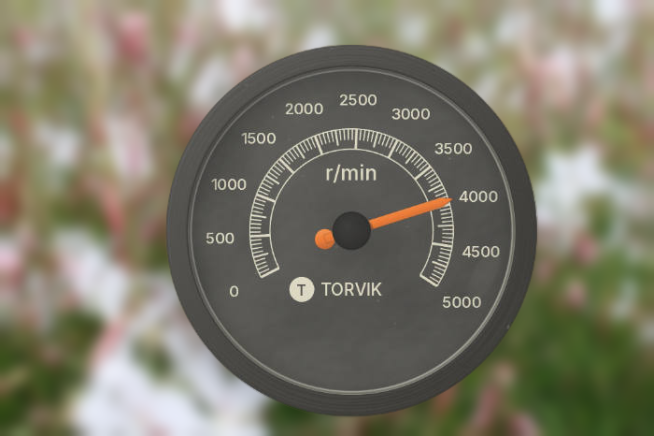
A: 3950 rpm
